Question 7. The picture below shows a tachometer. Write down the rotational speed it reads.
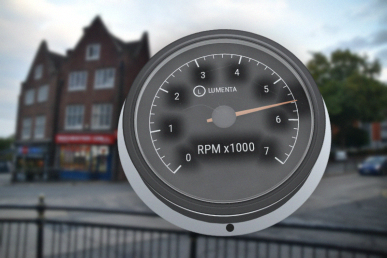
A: 5600 rpm
